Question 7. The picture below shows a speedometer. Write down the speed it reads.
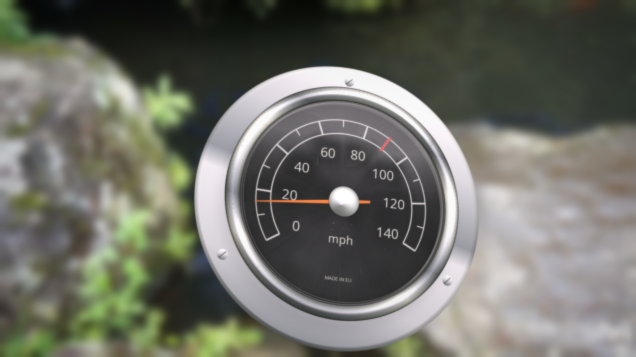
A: 15 mph
